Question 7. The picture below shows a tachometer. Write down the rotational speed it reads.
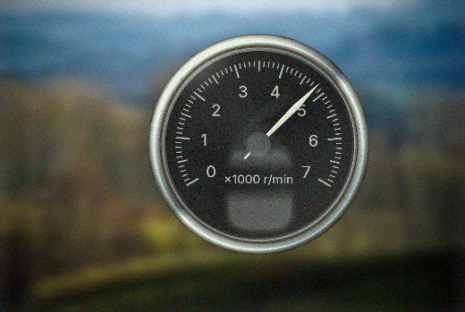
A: 4800 rpm
